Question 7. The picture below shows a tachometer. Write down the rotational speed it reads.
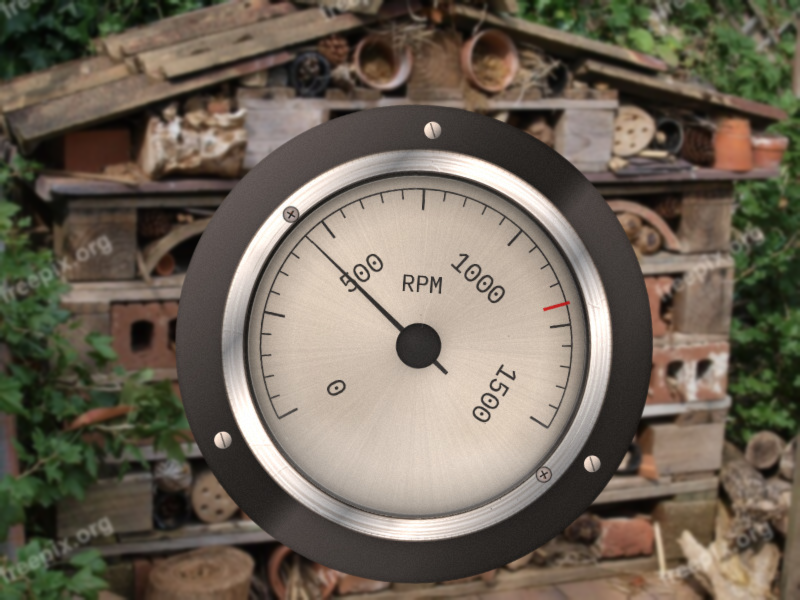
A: 450 rpm
